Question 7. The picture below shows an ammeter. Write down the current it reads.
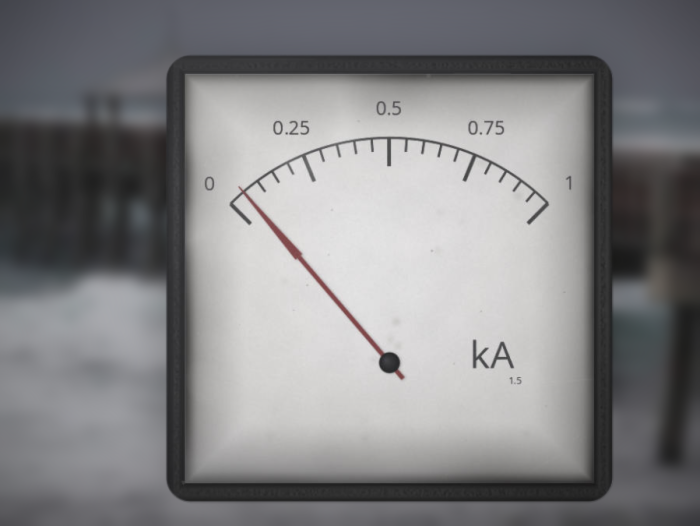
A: 0.05 kA
